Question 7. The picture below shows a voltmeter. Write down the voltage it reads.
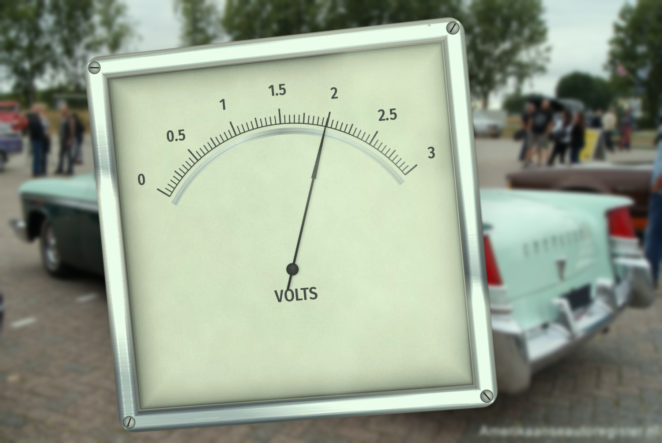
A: 2 V
